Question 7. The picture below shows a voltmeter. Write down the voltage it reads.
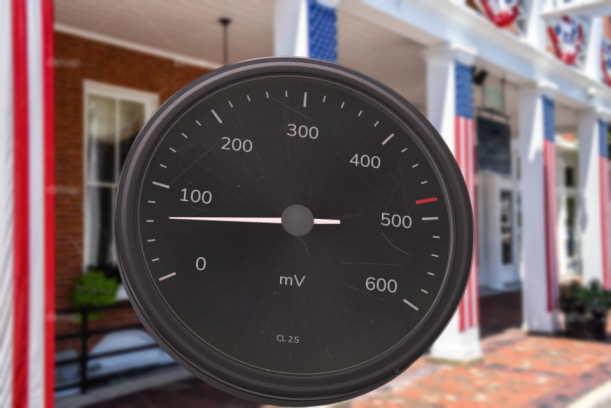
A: 60 mV
